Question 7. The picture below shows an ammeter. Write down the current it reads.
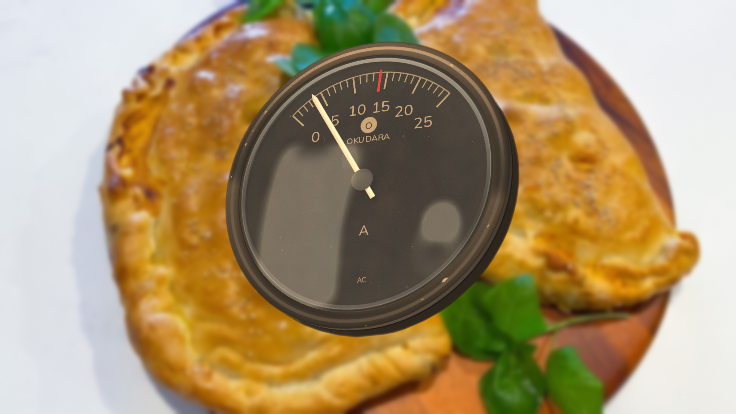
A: 4 A
